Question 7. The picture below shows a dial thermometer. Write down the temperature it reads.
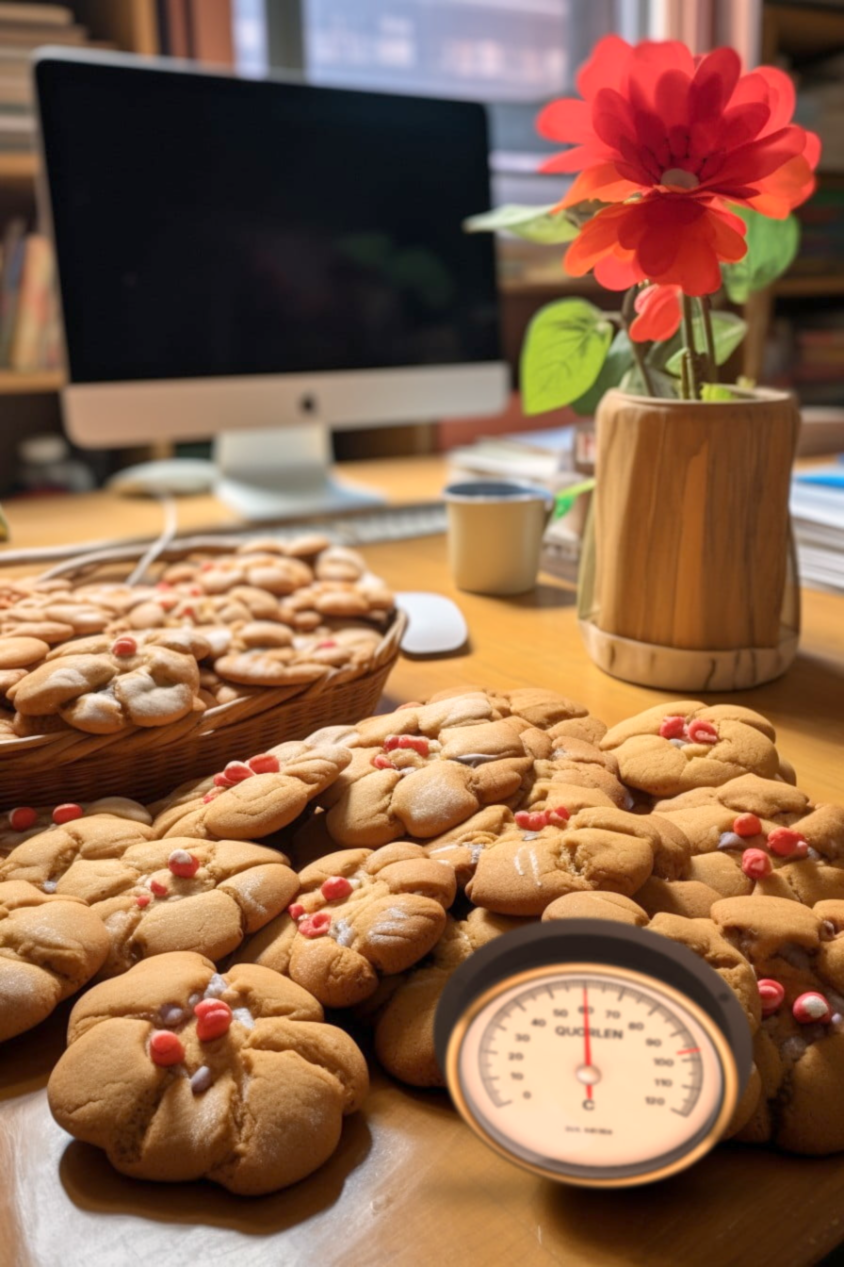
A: 60 °C
